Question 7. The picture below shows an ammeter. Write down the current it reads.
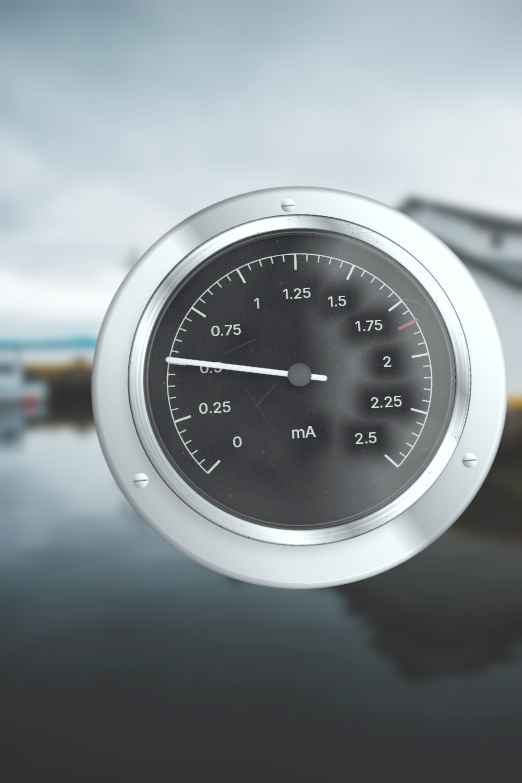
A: 0.5 mA
